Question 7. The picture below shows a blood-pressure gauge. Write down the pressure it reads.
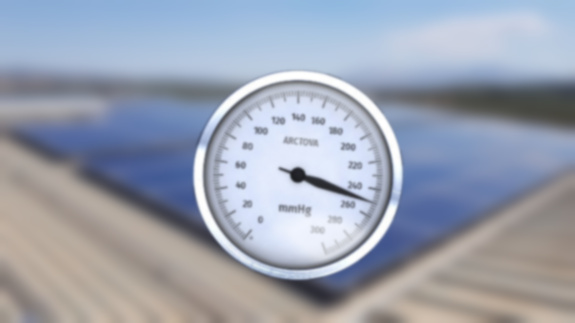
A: 250 mmHg
